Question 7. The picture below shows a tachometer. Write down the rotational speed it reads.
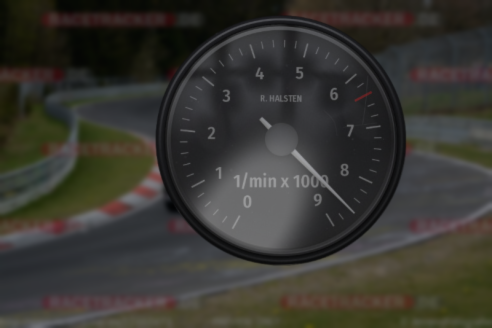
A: 8600 rpm
